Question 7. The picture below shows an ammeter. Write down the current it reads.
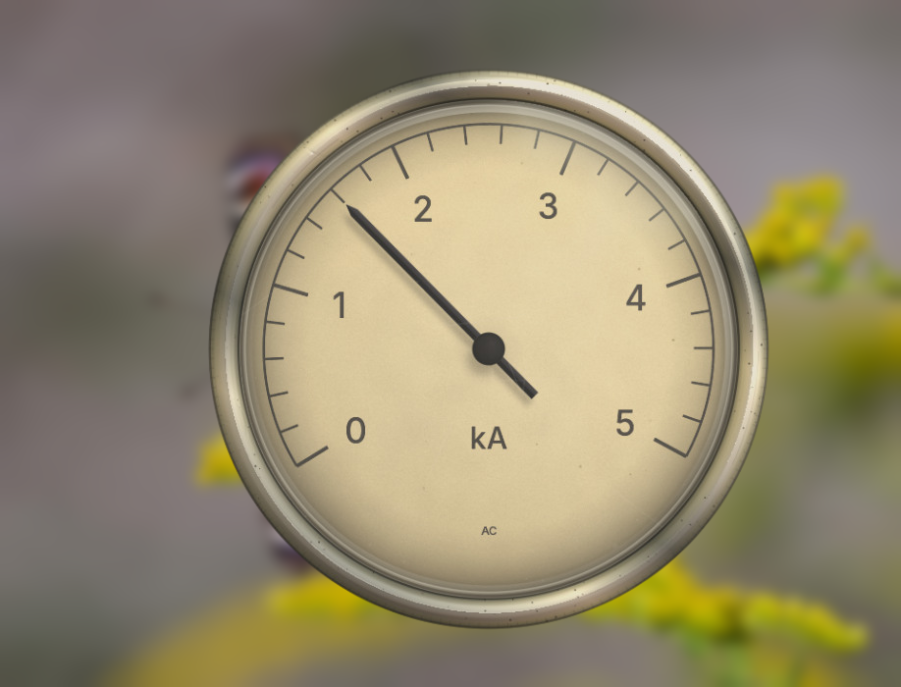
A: 1.6 kA
